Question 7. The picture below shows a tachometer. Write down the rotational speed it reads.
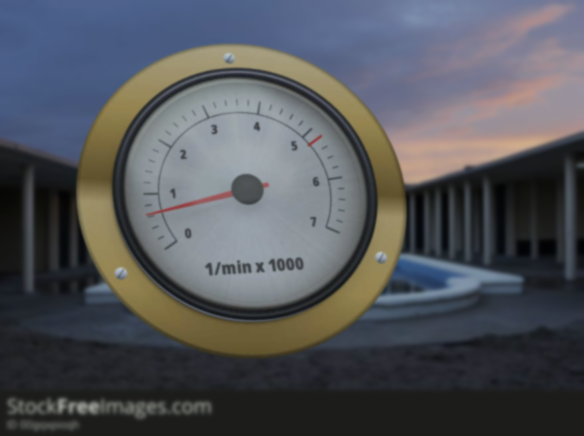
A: 600 rpm
